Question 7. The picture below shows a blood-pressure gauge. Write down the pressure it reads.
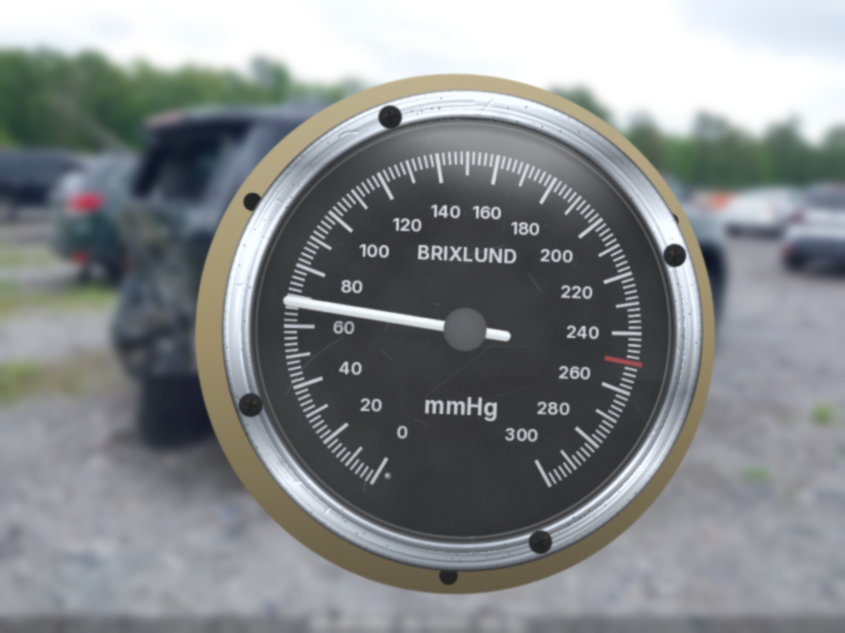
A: 68 mmHg
